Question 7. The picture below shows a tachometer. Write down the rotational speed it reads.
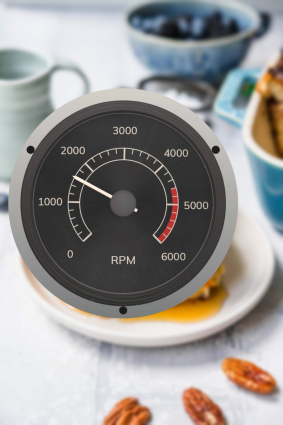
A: 1600 rpm
